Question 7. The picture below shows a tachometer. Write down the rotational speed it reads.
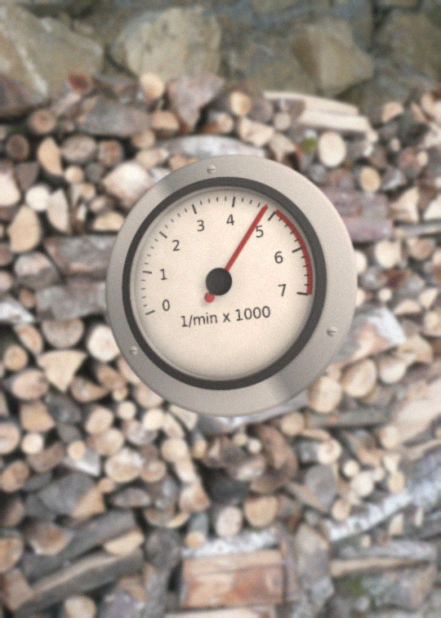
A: 4800 rpm
